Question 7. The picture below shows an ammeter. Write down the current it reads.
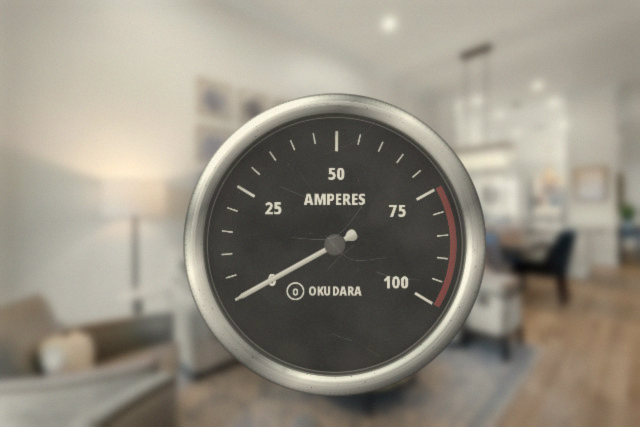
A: 0 A
